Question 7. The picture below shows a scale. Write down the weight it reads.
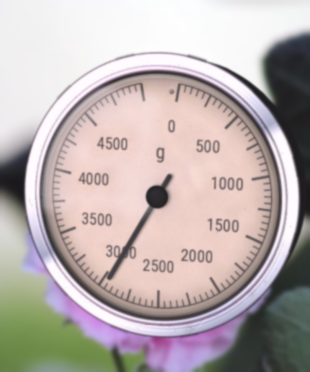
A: 2950 g
